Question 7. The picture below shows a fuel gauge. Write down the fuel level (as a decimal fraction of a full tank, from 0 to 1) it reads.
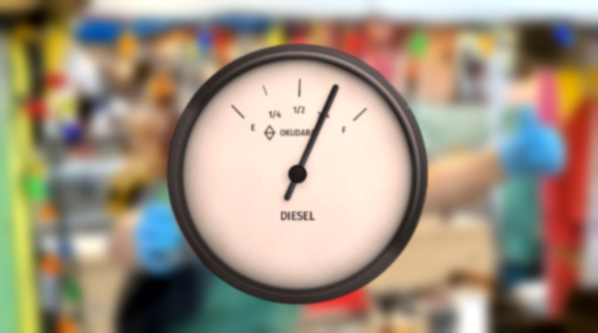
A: 0.75
